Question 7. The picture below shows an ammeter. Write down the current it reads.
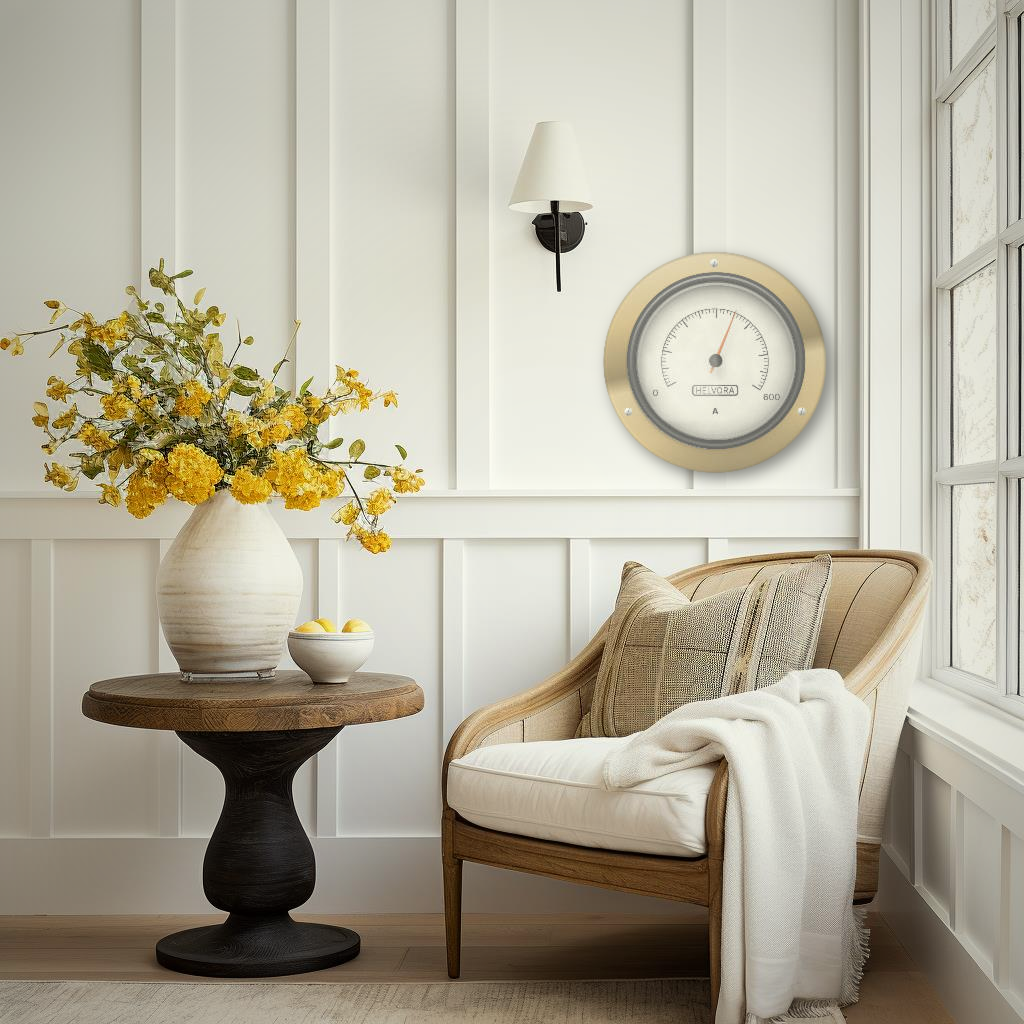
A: 350 A
